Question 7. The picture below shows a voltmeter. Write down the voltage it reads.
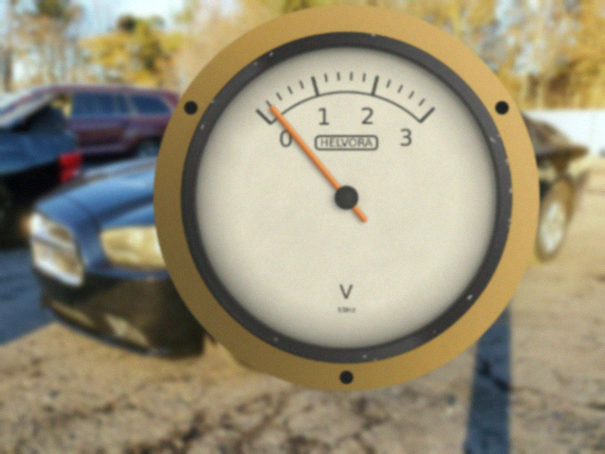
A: 0.2 V
